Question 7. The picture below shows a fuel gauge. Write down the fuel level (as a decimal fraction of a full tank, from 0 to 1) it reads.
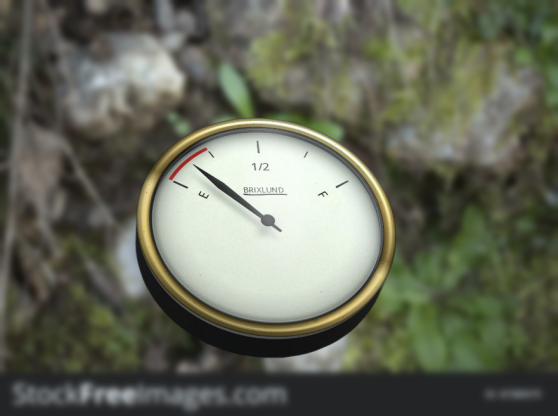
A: 0.125
